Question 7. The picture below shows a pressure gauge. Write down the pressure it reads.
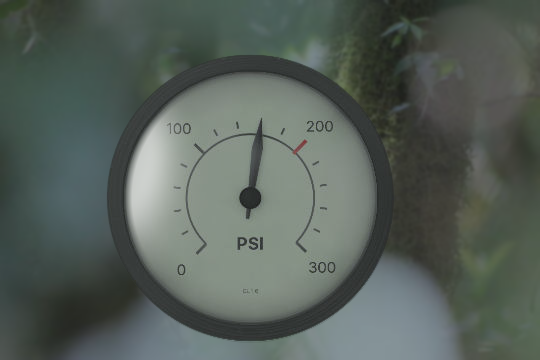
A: 160 psi
